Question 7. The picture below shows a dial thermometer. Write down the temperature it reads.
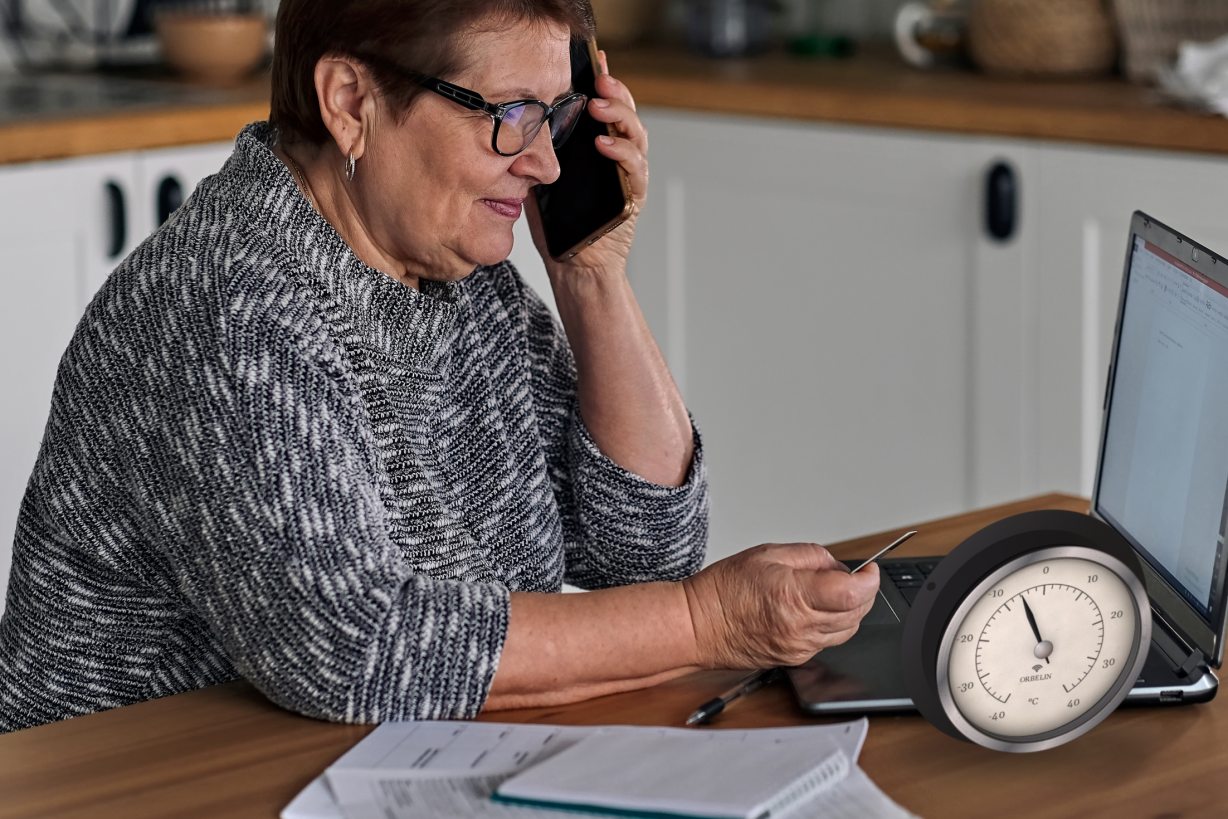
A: -6 °C
